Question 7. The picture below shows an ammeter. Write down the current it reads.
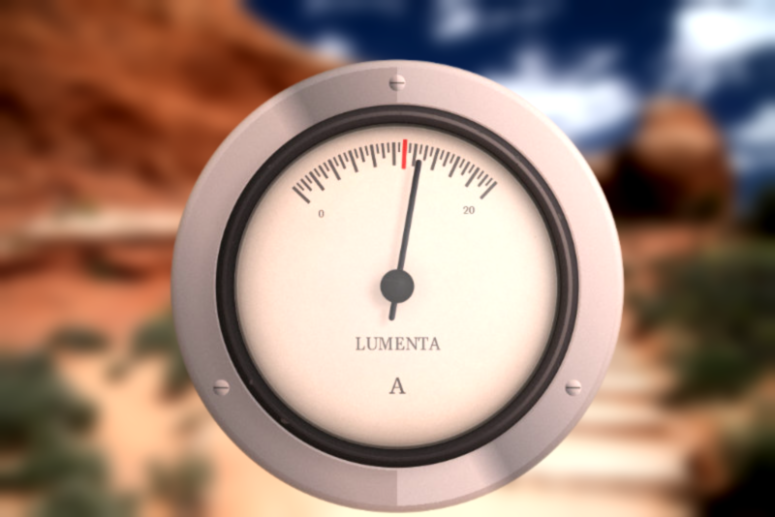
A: 12.5 A
